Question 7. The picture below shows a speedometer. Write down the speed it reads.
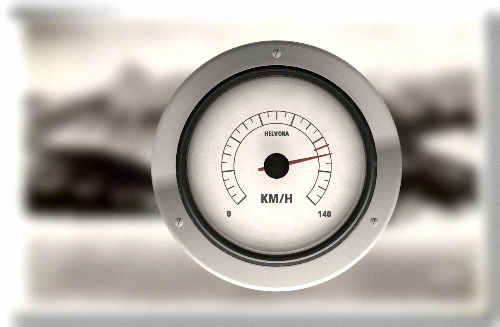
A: 110 km/h
